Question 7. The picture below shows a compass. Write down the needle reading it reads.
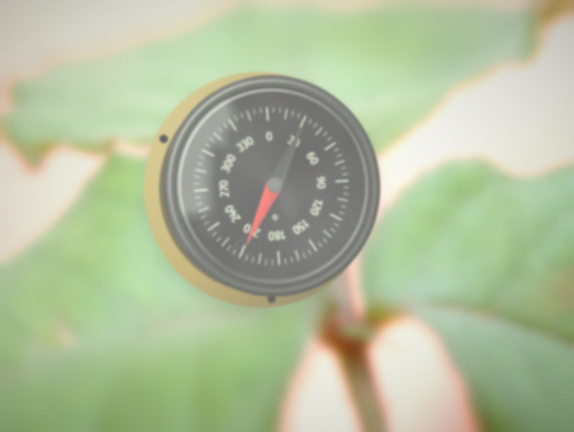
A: 210 °
